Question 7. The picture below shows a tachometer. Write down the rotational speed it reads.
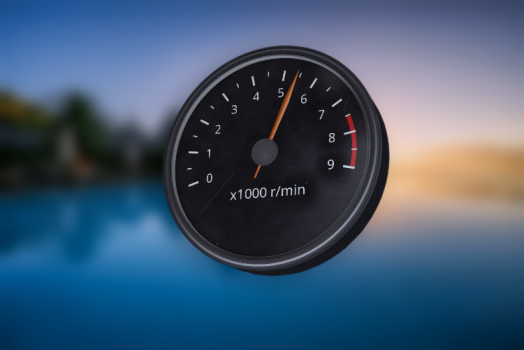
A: 5500 rpm
